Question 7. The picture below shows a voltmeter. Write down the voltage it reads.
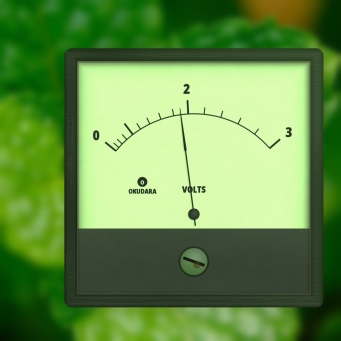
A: 1.9 V
